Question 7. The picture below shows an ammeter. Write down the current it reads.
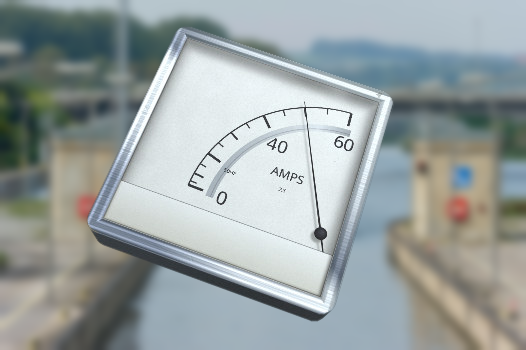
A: 50 A
